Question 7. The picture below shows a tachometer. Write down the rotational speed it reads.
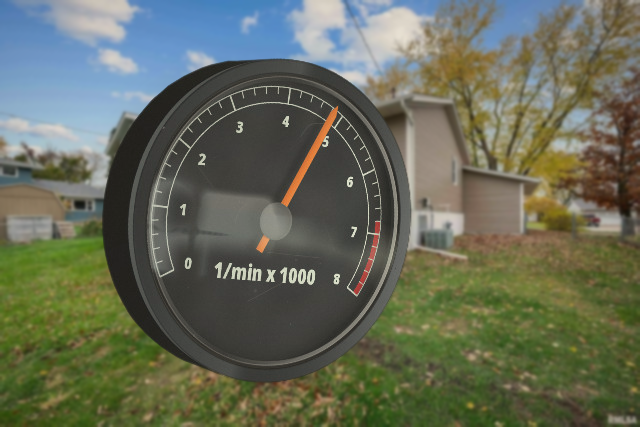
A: 4800 rpm
